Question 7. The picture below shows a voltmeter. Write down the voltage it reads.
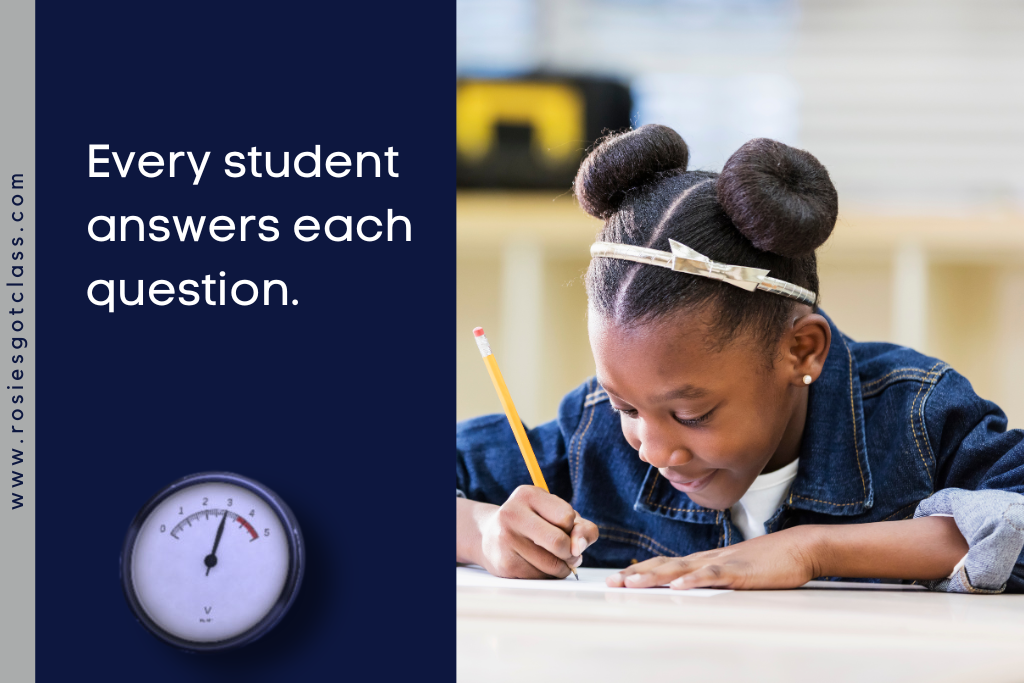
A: 3 V
